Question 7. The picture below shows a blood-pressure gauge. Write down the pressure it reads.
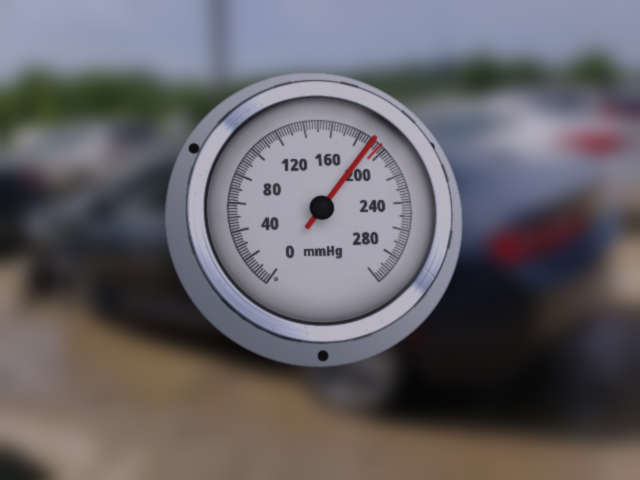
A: 190 mmHg
